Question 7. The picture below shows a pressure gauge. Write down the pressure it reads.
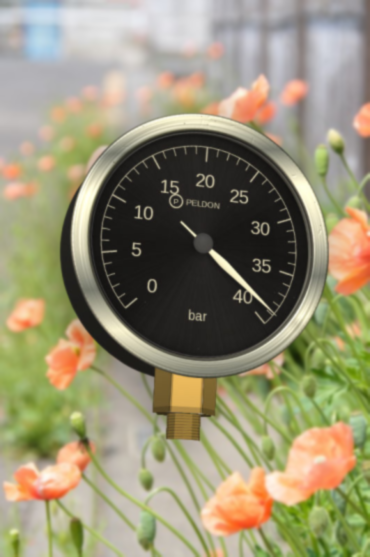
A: 39 bar
